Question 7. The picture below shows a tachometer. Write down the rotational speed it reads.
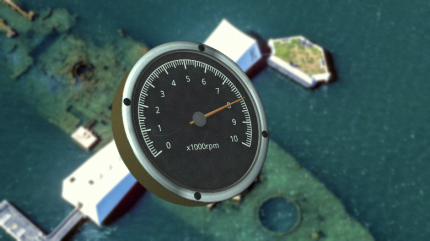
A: 8000 rpm
